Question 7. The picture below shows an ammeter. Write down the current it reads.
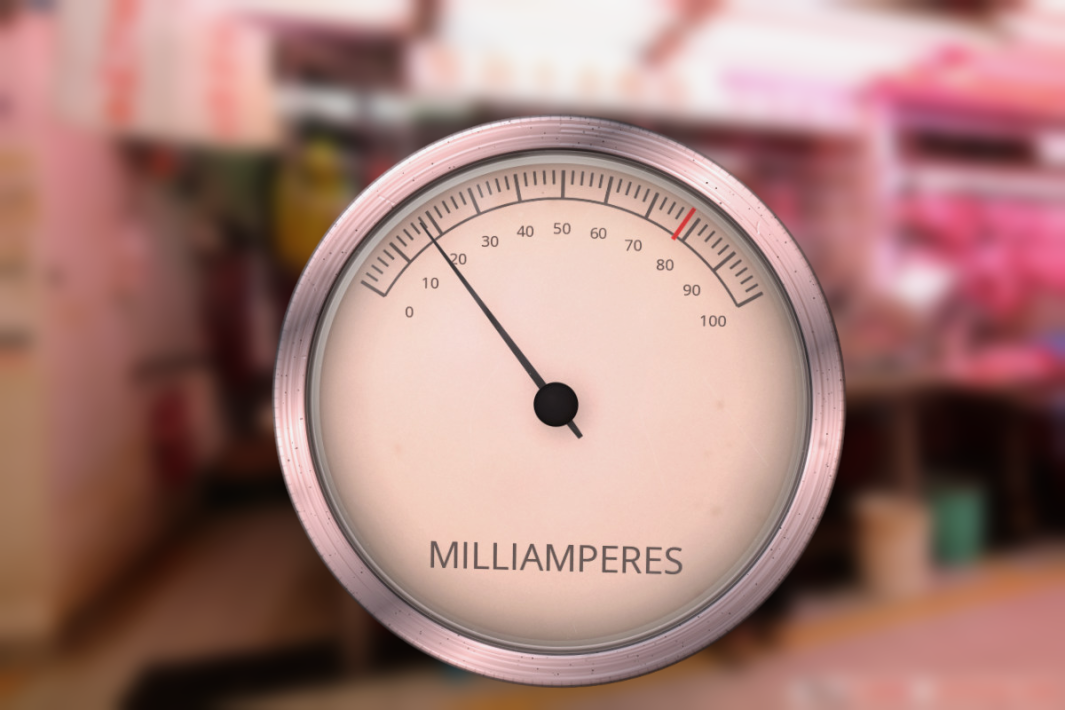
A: 18 mA
